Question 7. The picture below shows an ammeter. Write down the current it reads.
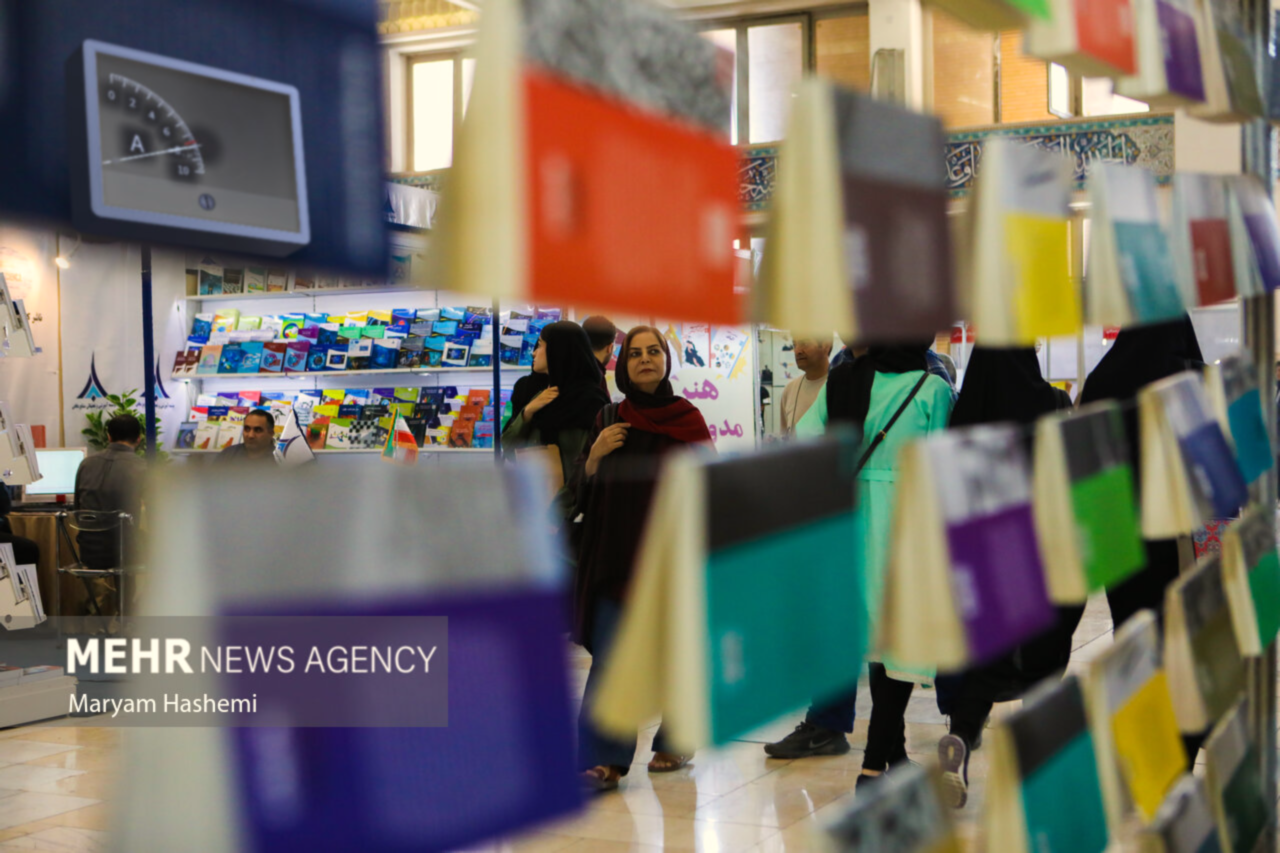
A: 8 A
